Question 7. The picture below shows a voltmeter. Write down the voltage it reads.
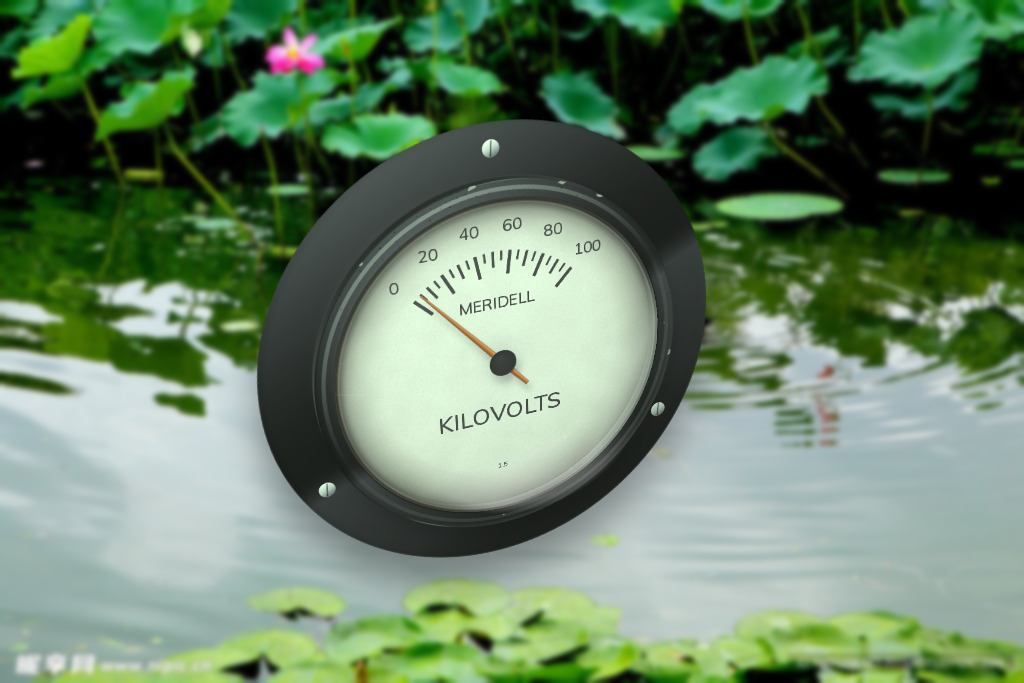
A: 5 kV
